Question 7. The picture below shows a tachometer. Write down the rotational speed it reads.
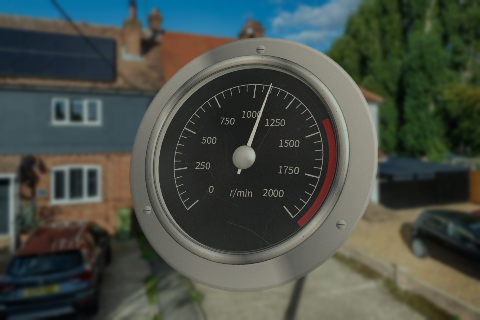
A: 1100 rpm
